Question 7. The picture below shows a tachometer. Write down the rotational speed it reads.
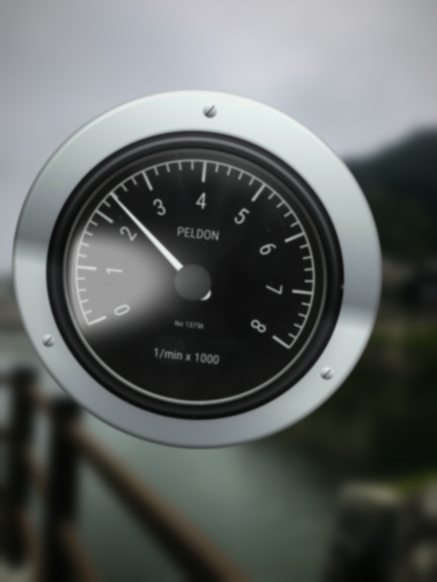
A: 2400 rpm
